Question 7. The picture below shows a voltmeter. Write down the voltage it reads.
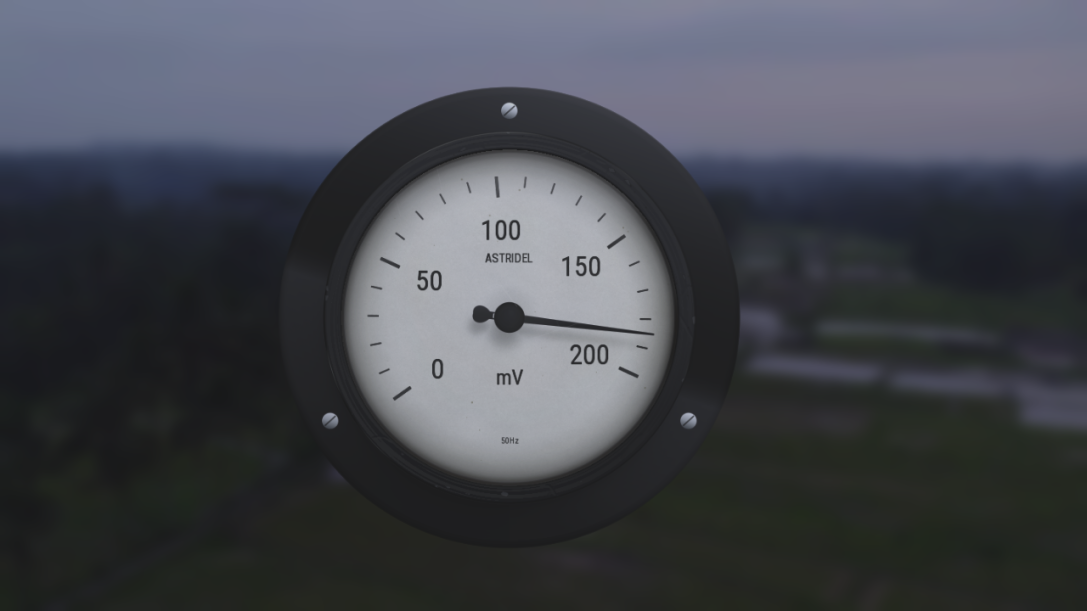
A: 185 mV
